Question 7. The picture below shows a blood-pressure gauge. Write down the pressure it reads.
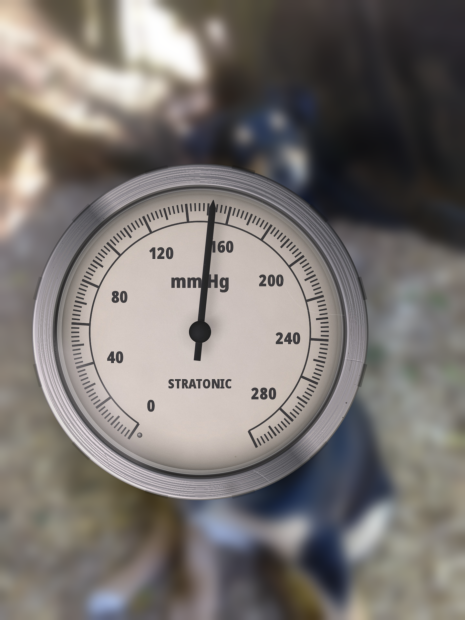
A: 152 mmHg
